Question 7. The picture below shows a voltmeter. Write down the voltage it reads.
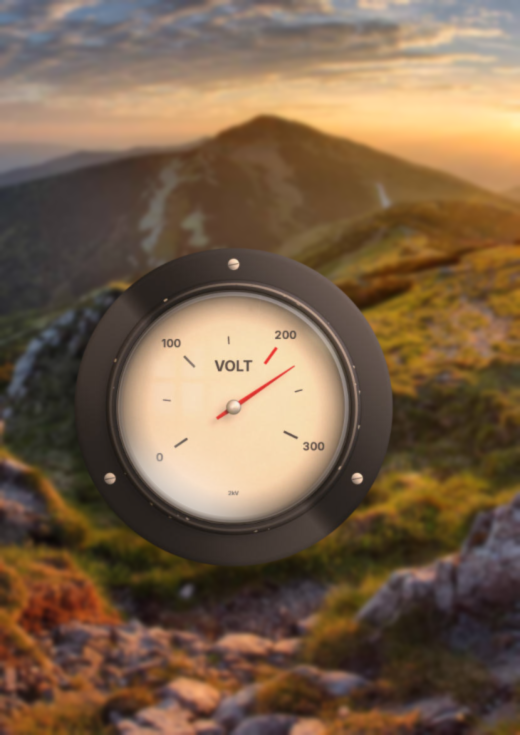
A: 225 V
